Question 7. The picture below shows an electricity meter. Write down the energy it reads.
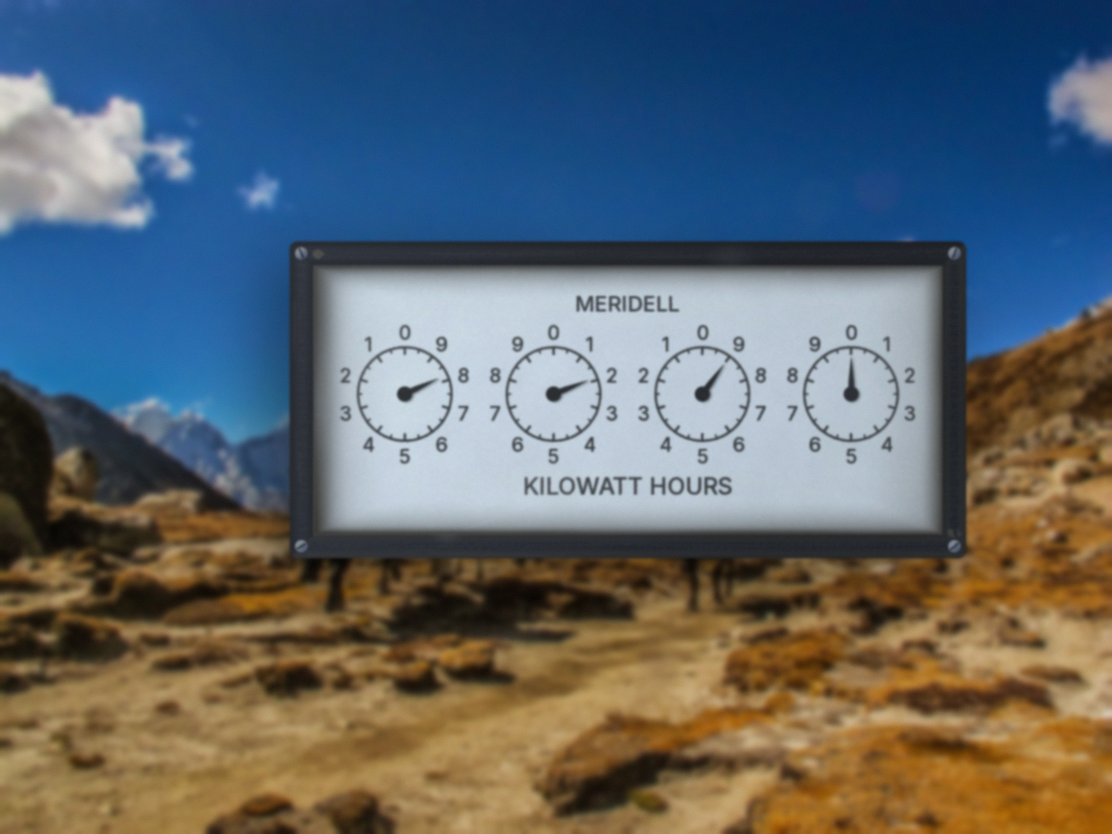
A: 8190 kWh
